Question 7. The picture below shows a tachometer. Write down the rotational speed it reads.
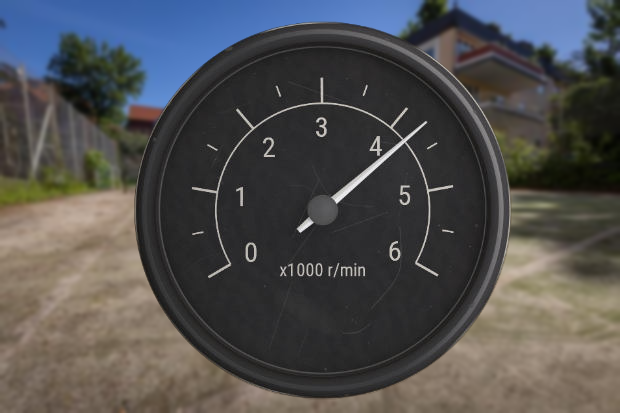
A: 4250 rpm
